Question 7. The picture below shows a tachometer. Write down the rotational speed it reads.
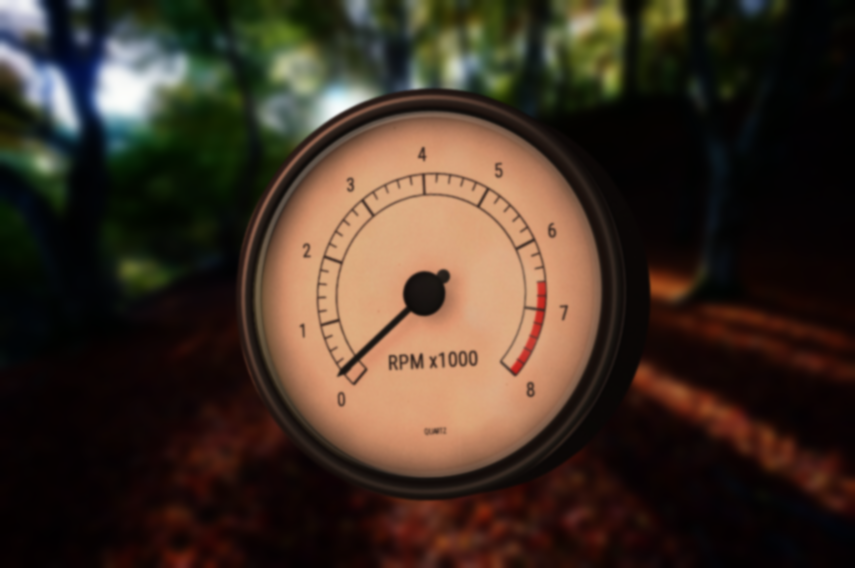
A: 200 rpm
